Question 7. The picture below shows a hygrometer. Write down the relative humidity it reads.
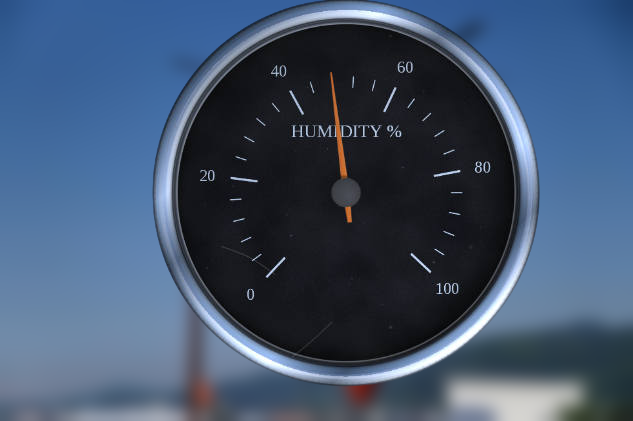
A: 48 %
